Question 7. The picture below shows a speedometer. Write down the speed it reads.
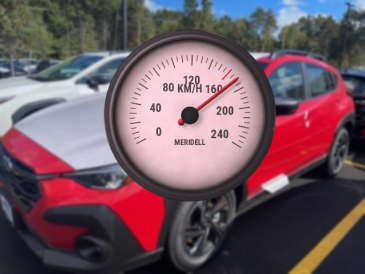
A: 170 km/h
